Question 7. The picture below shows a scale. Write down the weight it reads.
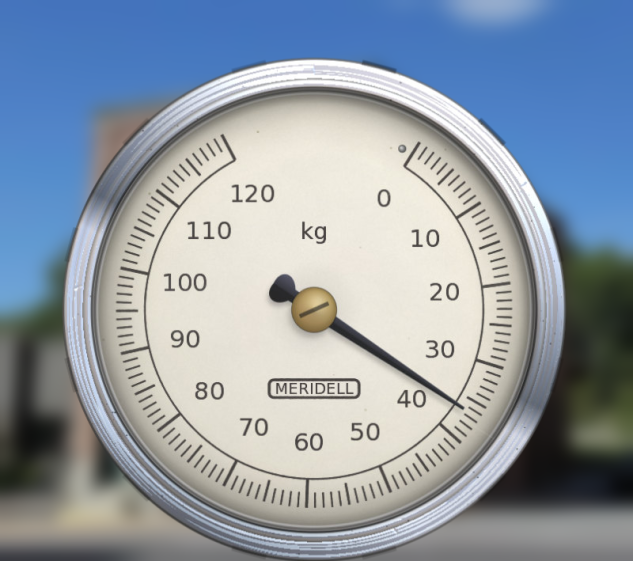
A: 36.5 kg
